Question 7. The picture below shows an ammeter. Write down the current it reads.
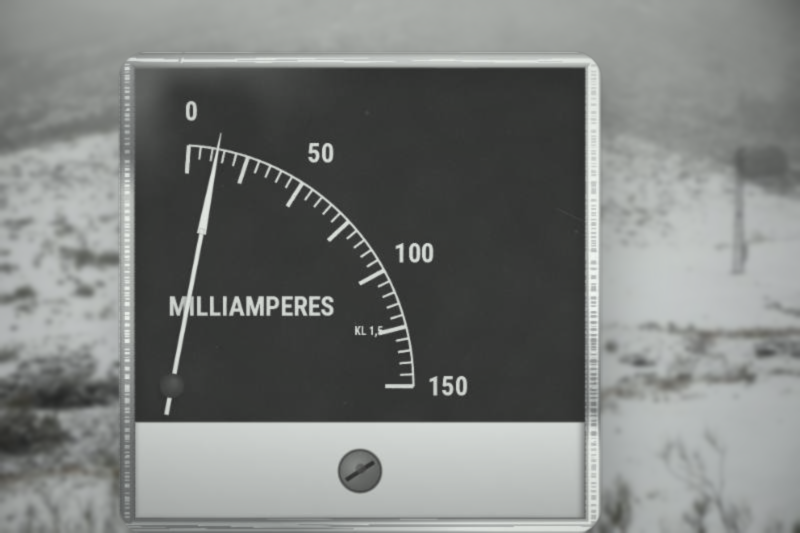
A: 12.5 mA
